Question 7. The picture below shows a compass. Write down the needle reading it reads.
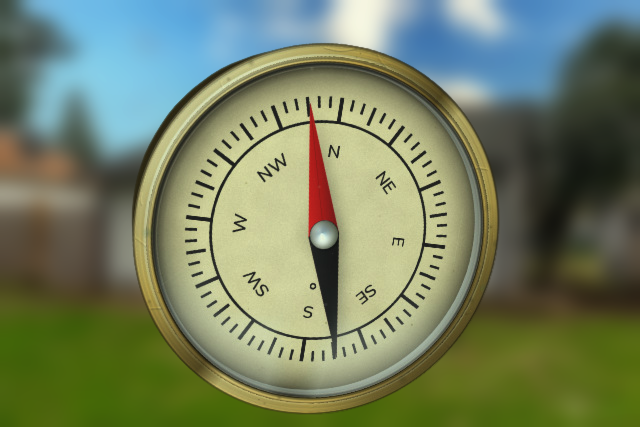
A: 345 °
